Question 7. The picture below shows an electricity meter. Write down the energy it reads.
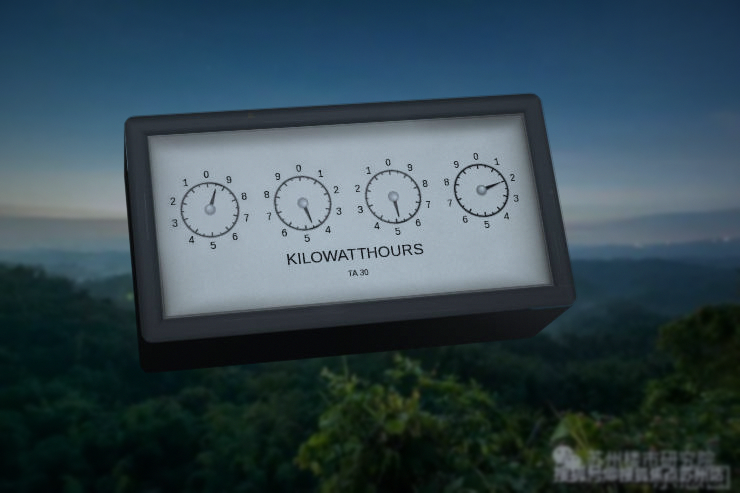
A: 9452 kWh
